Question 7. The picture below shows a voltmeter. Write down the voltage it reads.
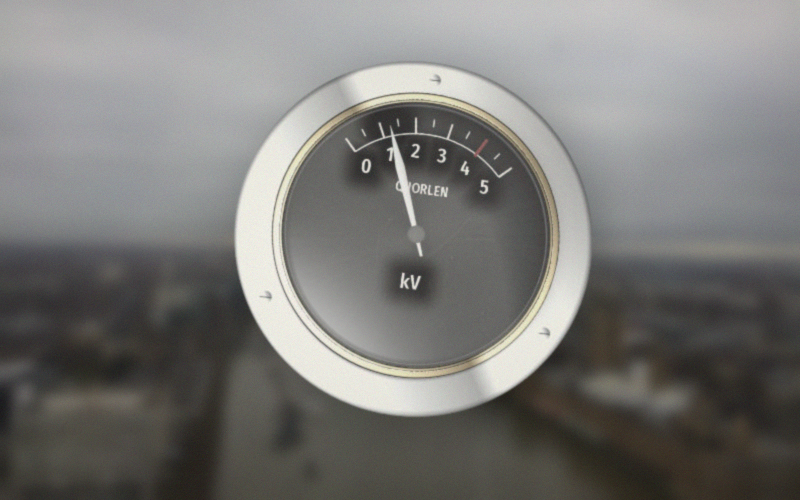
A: 1.25 kV
